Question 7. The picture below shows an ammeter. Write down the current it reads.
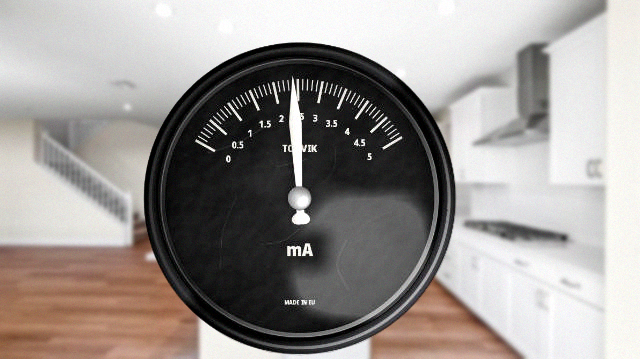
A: 2.4 mA
